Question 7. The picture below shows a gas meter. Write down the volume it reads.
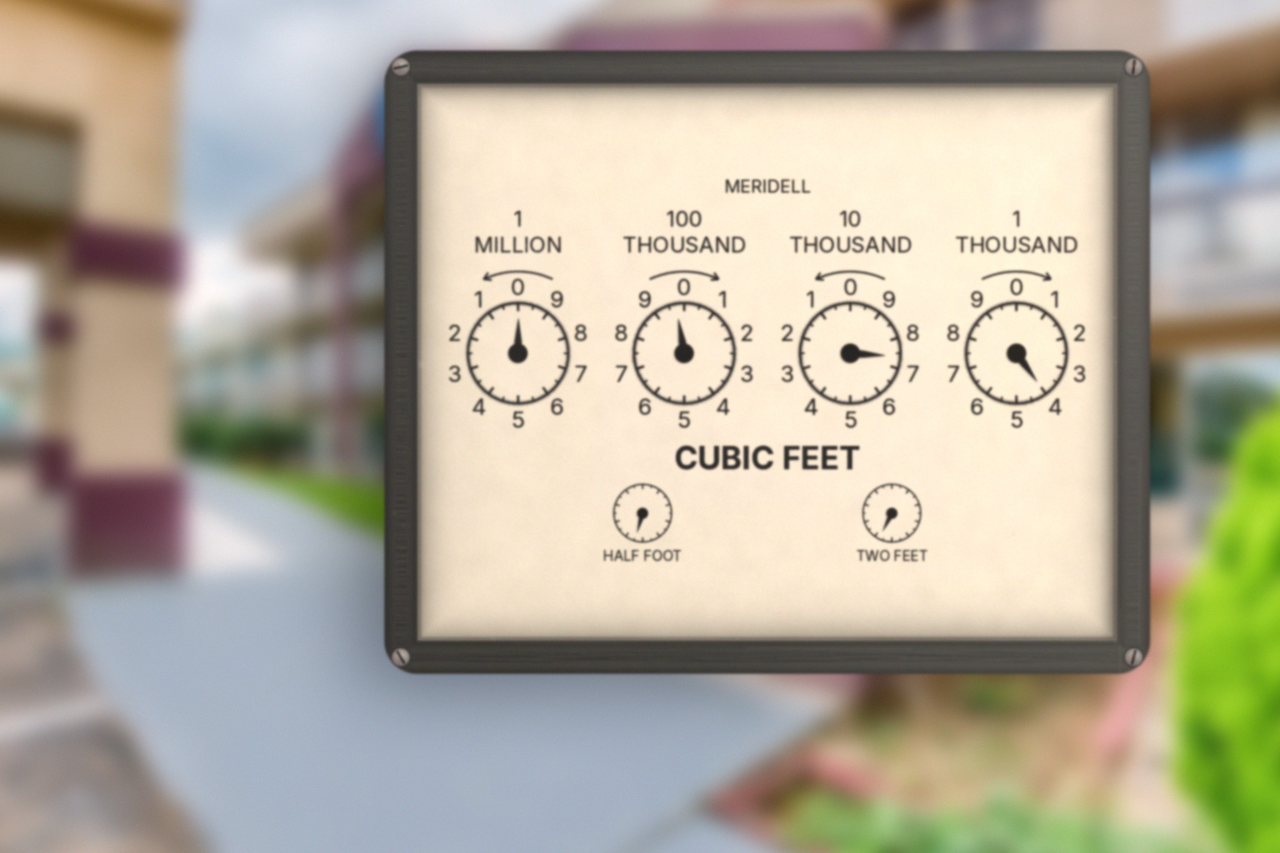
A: 997400 ft³
